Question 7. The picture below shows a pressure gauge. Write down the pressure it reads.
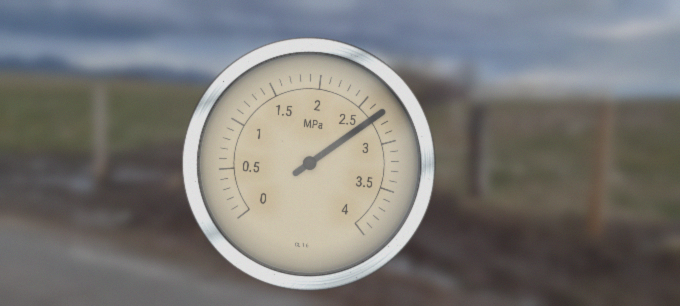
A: 2.7 MPa
